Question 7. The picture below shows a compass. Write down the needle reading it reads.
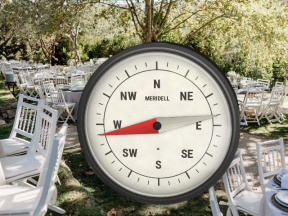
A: 260 °
